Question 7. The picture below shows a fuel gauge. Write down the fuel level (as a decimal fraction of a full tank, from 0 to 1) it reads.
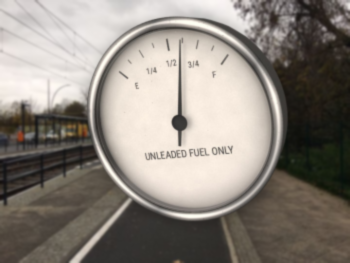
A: 0.625
